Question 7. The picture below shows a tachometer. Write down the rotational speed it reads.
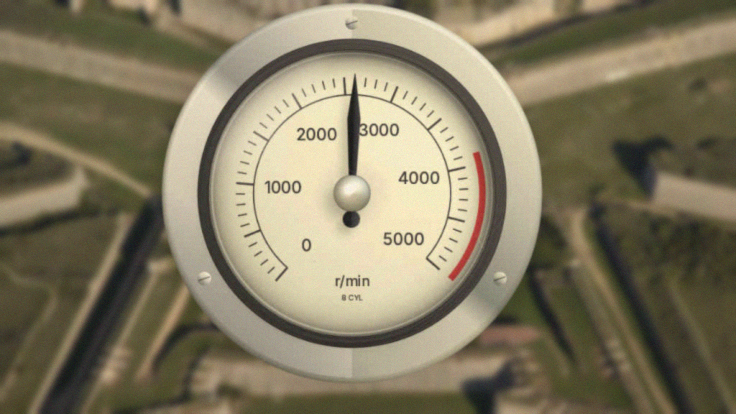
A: 2600 rpm
